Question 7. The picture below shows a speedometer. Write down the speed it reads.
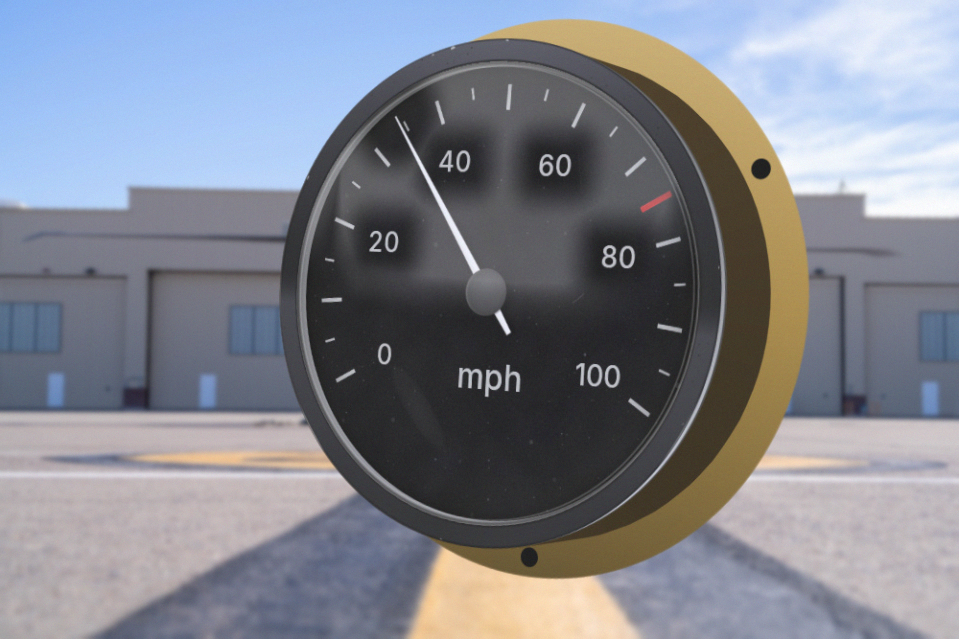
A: 35 mph
